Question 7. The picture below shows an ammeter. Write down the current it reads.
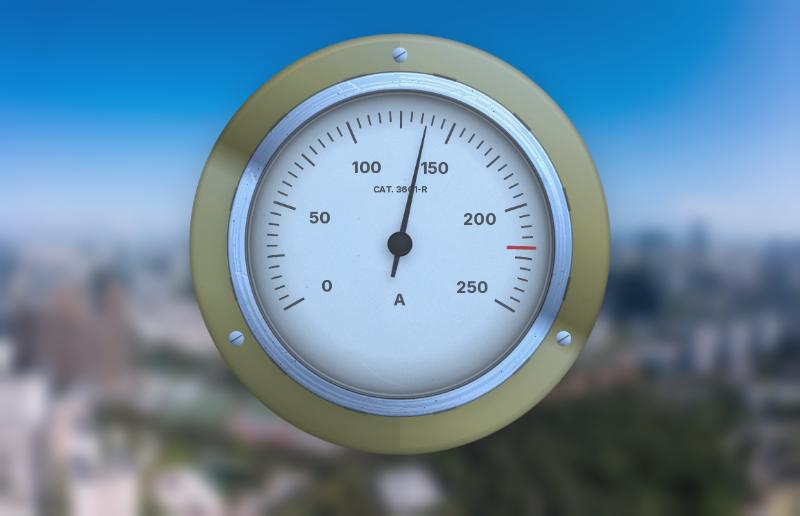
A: 137.5 A
